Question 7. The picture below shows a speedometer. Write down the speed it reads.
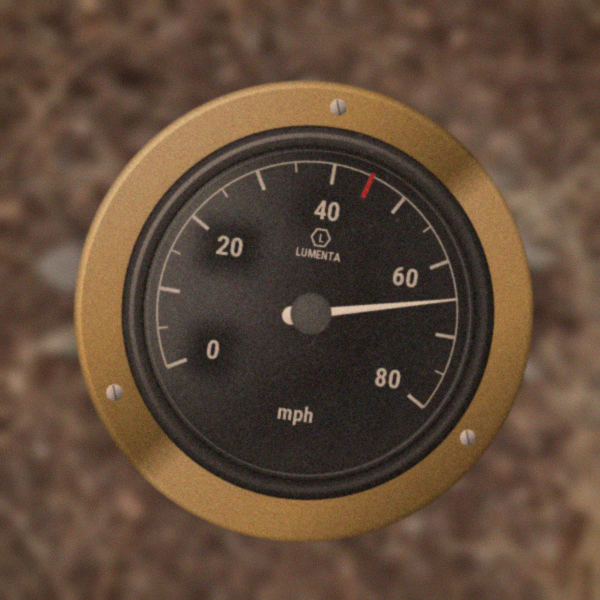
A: 65 mph
